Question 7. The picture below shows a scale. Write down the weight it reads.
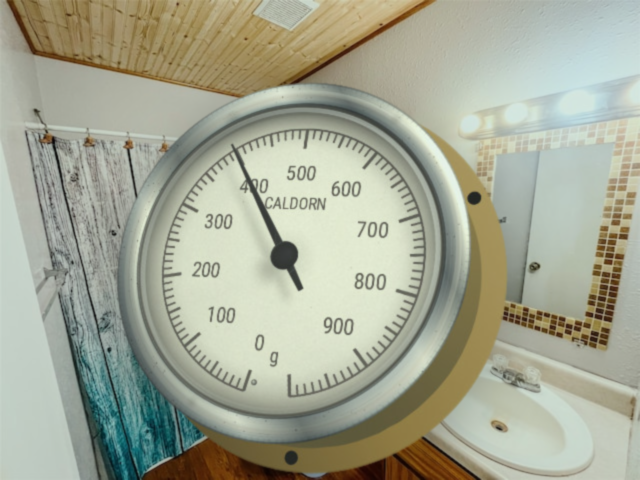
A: 400 g
